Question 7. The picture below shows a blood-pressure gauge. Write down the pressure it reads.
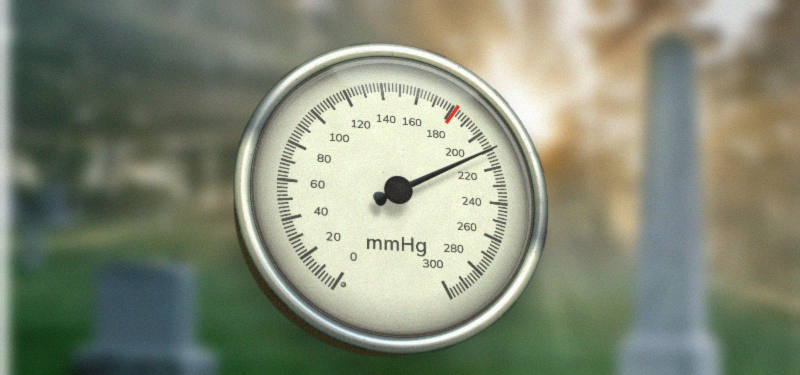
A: 210 mmHg
